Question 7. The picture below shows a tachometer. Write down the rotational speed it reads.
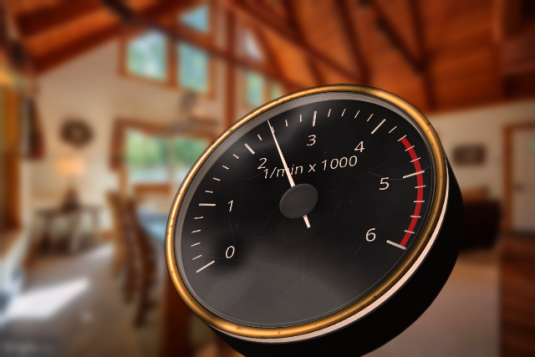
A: 2400 rpm
